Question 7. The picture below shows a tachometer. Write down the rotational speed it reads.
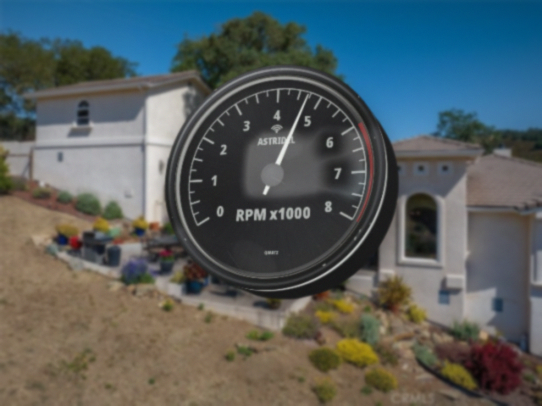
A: 4750 rpm
